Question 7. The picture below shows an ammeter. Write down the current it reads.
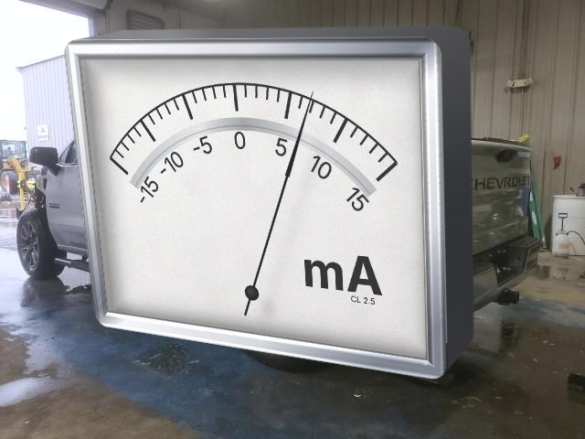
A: 7 mA
